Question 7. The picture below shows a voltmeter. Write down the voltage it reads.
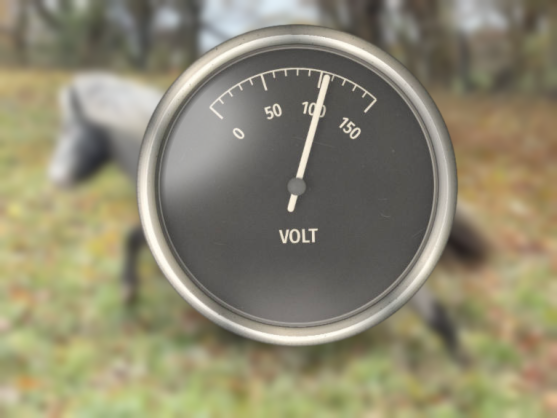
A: 105 V
